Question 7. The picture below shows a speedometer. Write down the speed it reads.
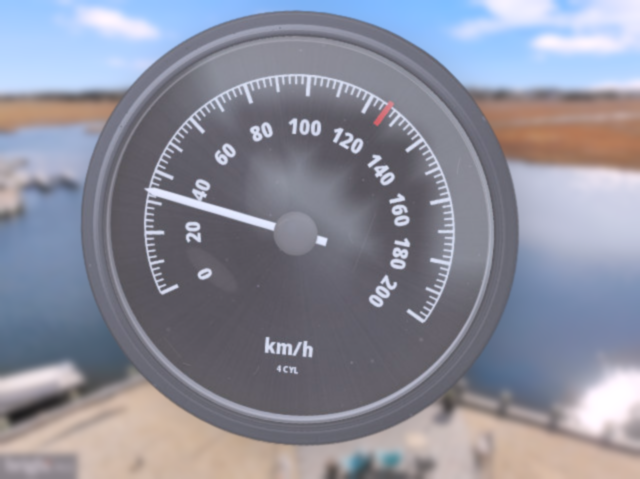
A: 34 km/h
